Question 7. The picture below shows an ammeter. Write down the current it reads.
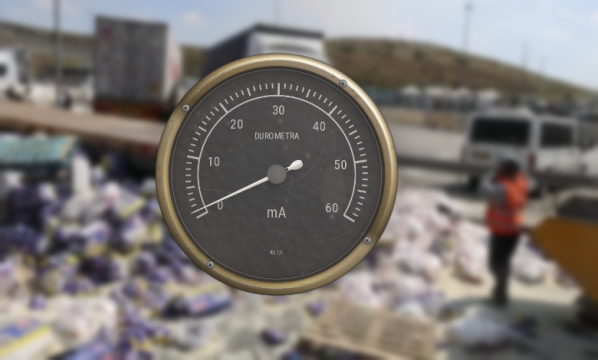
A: 1 mA
